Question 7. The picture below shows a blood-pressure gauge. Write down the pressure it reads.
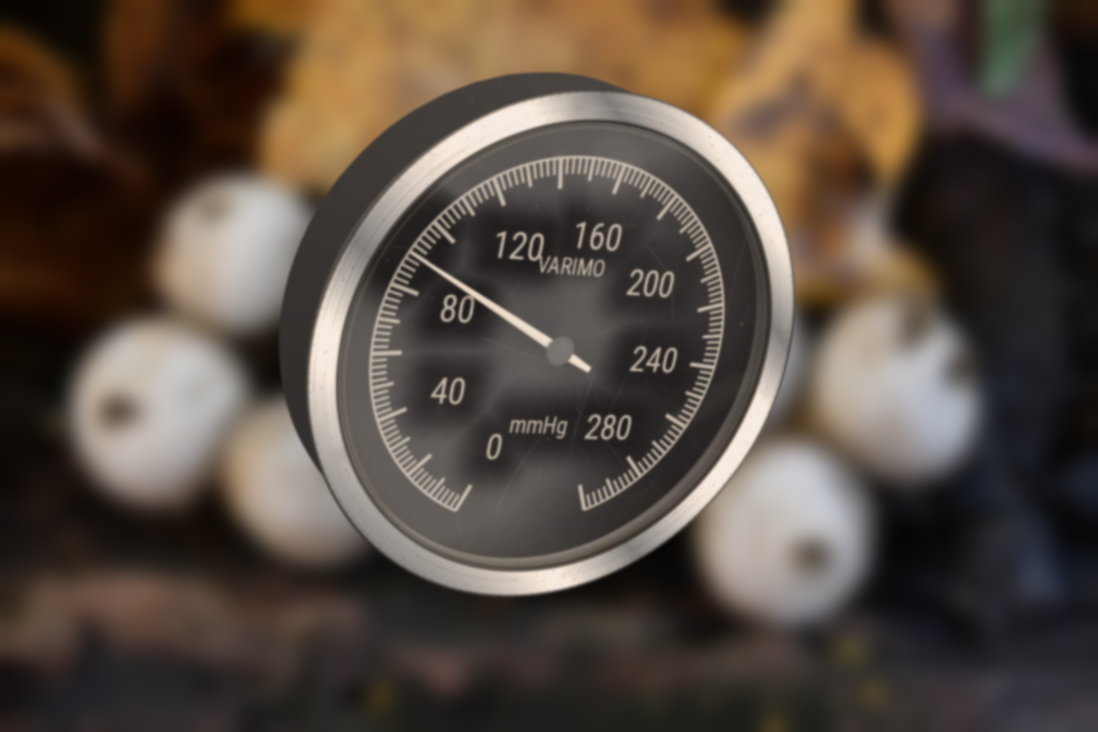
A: 90 mmHg
